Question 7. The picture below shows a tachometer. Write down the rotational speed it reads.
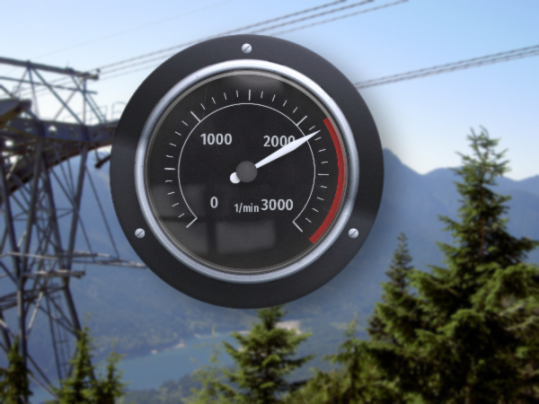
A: 2150 rpm
